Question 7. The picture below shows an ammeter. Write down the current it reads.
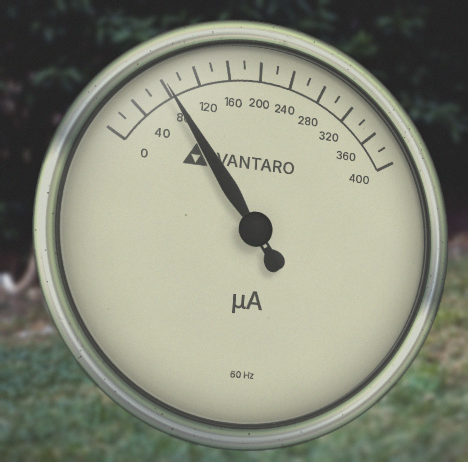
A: 80 µA
